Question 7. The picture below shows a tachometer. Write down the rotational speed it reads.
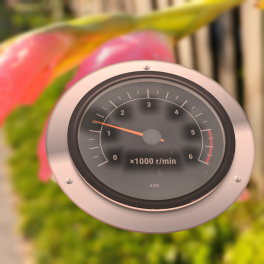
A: 1250 rpm
